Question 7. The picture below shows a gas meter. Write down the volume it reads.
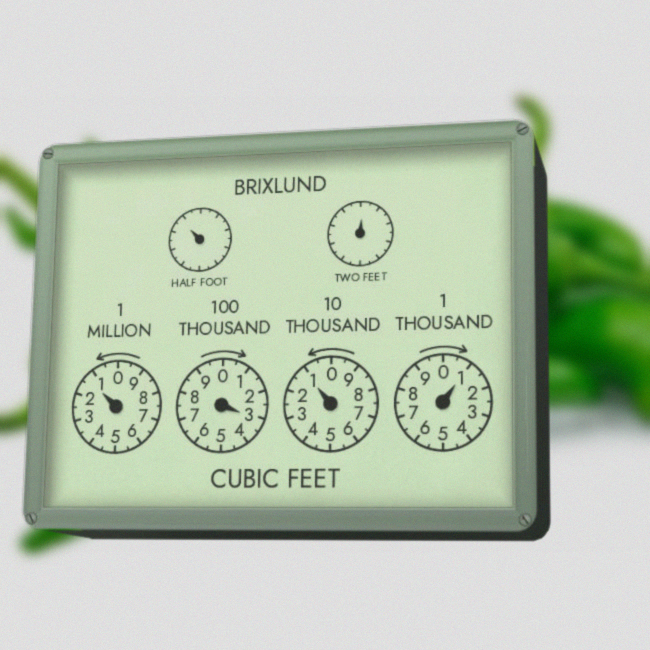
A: 131100 ft³
